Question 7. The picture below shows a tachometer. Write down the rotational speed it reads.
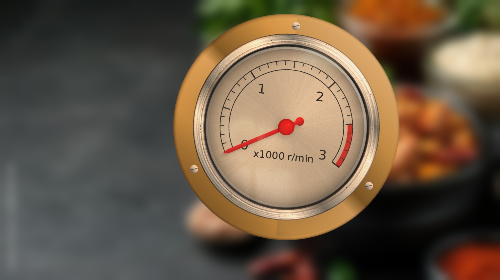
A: 0 rpm
